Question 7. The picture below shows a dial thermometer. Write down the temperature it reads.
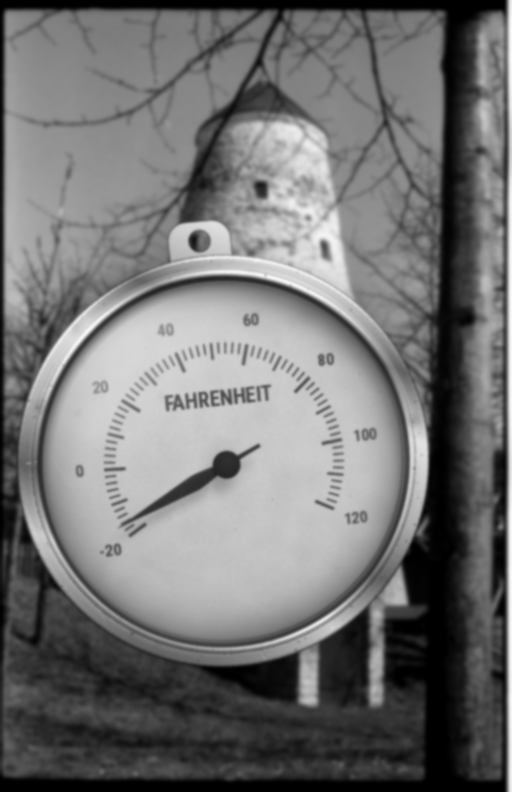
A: -16 °F
